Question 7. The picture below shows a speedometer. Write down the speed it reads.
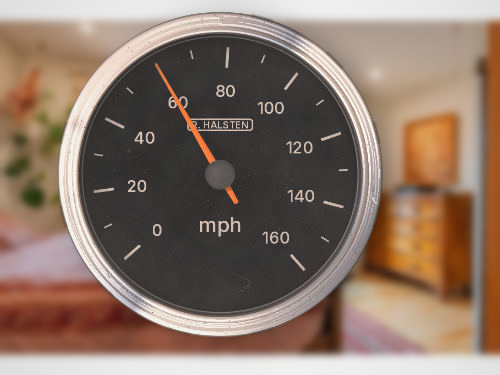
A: 60 mph
